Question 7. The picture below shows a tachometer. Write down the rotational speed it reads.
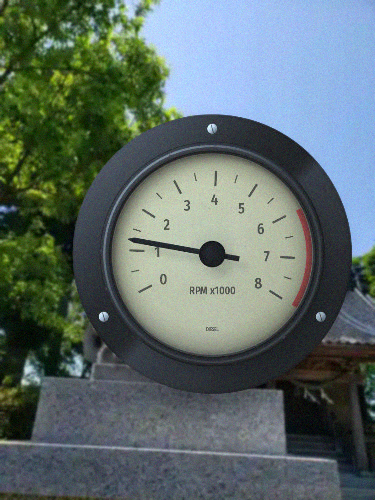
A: 1250 rpm
